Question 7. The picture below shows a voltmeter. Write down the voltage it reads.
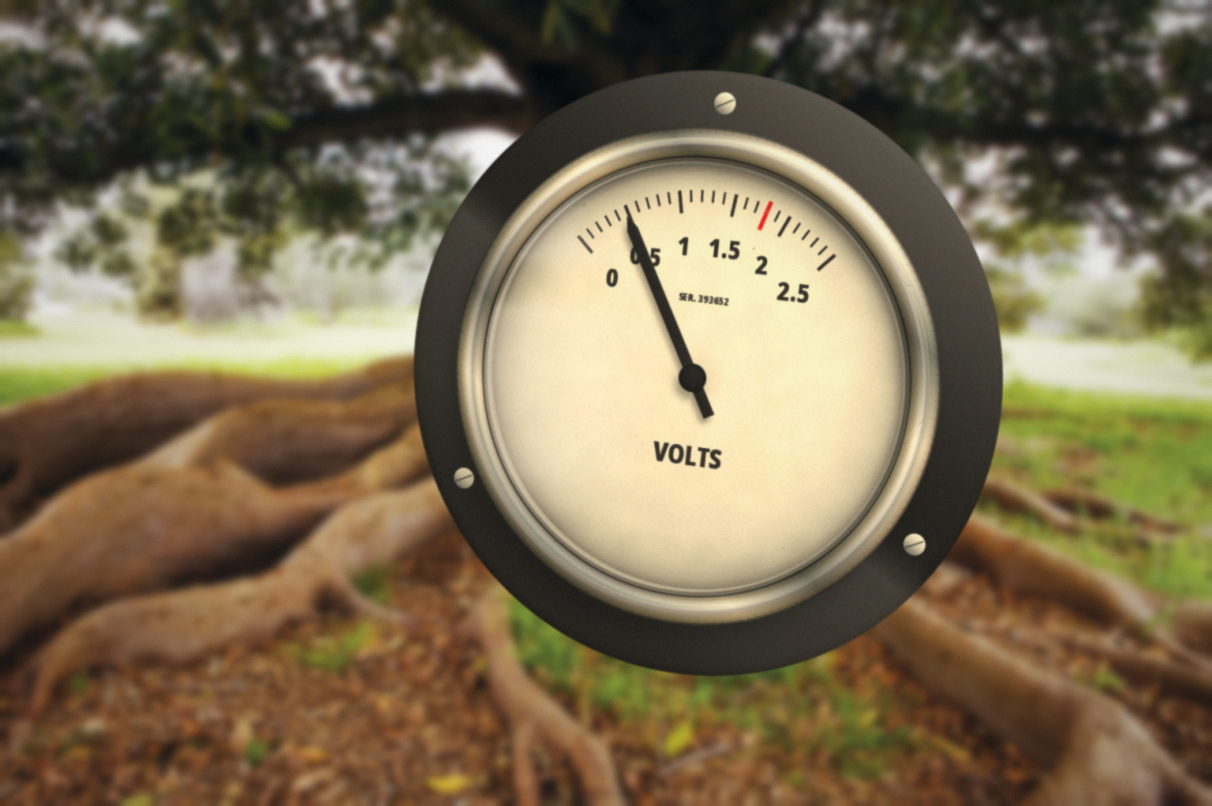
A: 0.5 V
